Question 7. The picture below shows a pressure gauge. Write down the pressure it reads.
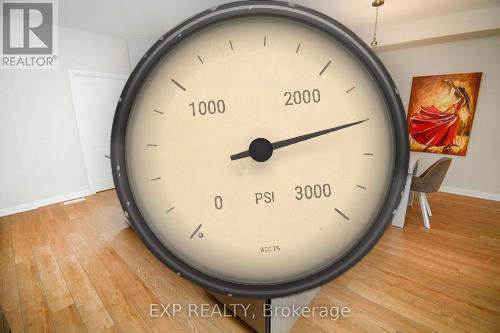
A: 2400 psi
